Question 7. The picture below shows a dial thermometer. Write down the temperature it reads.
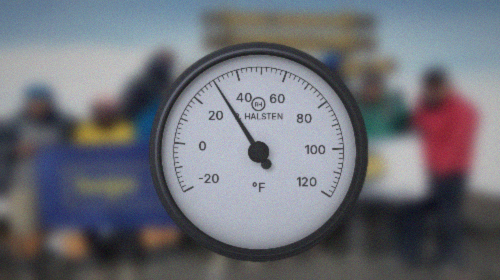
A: 30 °F
